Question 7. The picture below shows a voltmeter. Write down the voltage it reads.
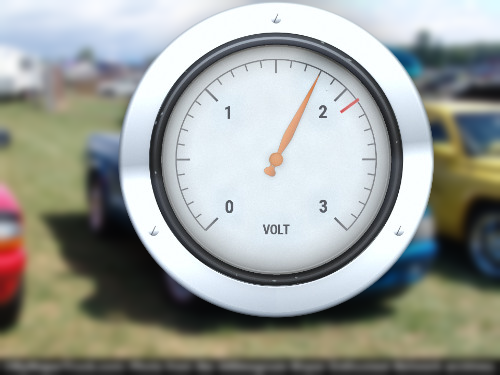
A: 1.8 V
